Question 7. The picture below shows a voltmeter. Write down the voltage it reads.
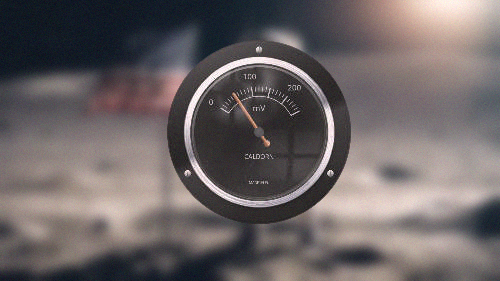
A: 50 mV
